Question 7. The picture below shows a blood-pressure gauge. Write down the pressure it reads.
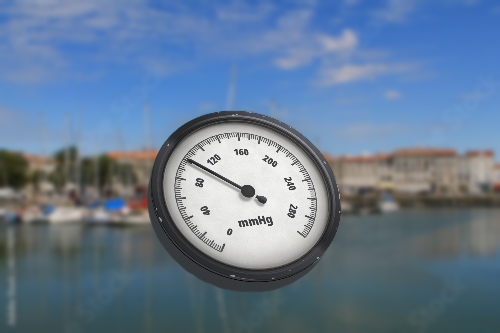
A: 100 mmHg
